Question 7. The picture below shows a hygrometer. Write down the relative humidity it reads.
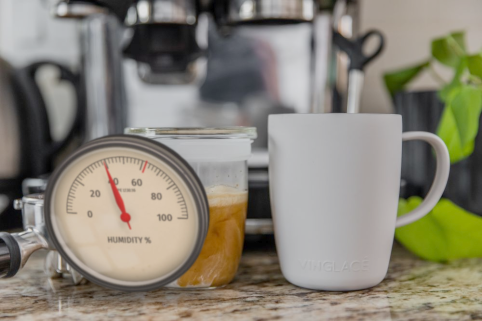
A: 40 %
